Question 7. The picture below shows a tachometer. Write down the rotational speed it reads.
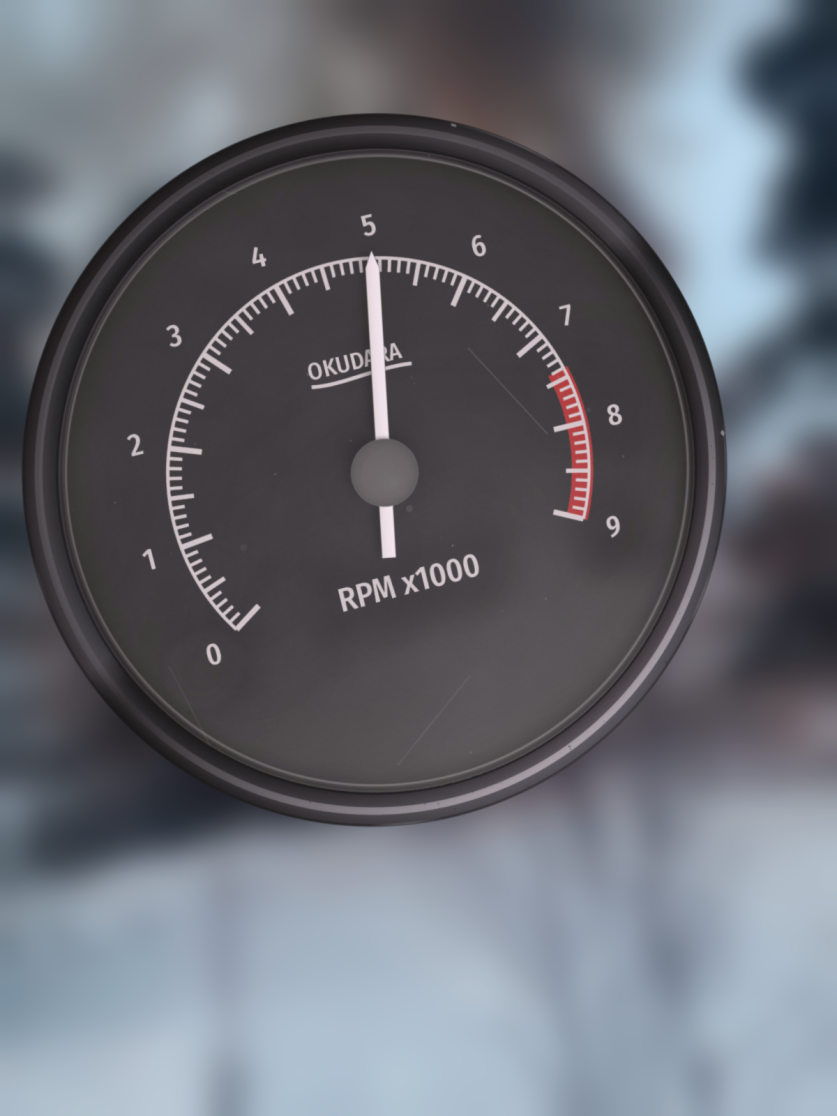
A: 5000 rpm
